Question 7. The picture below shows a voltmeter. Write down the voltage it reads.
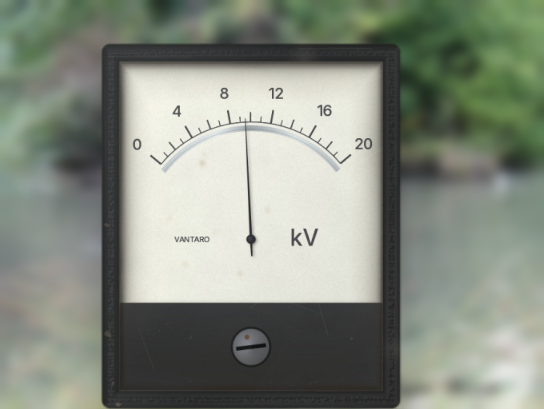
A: 9.5 kV
